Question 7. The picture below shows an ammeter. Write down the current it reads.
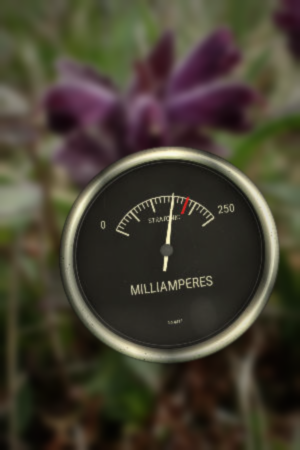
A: 150 mA
